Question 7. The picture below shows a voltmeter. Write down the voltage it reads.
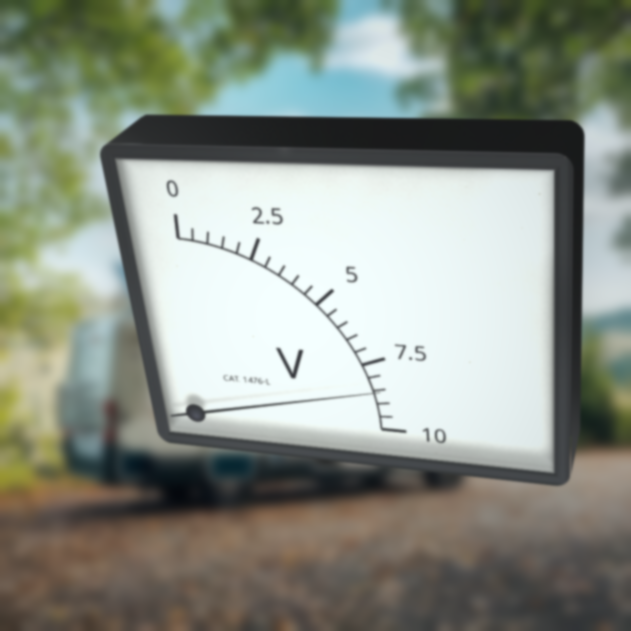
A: 8.5 V
